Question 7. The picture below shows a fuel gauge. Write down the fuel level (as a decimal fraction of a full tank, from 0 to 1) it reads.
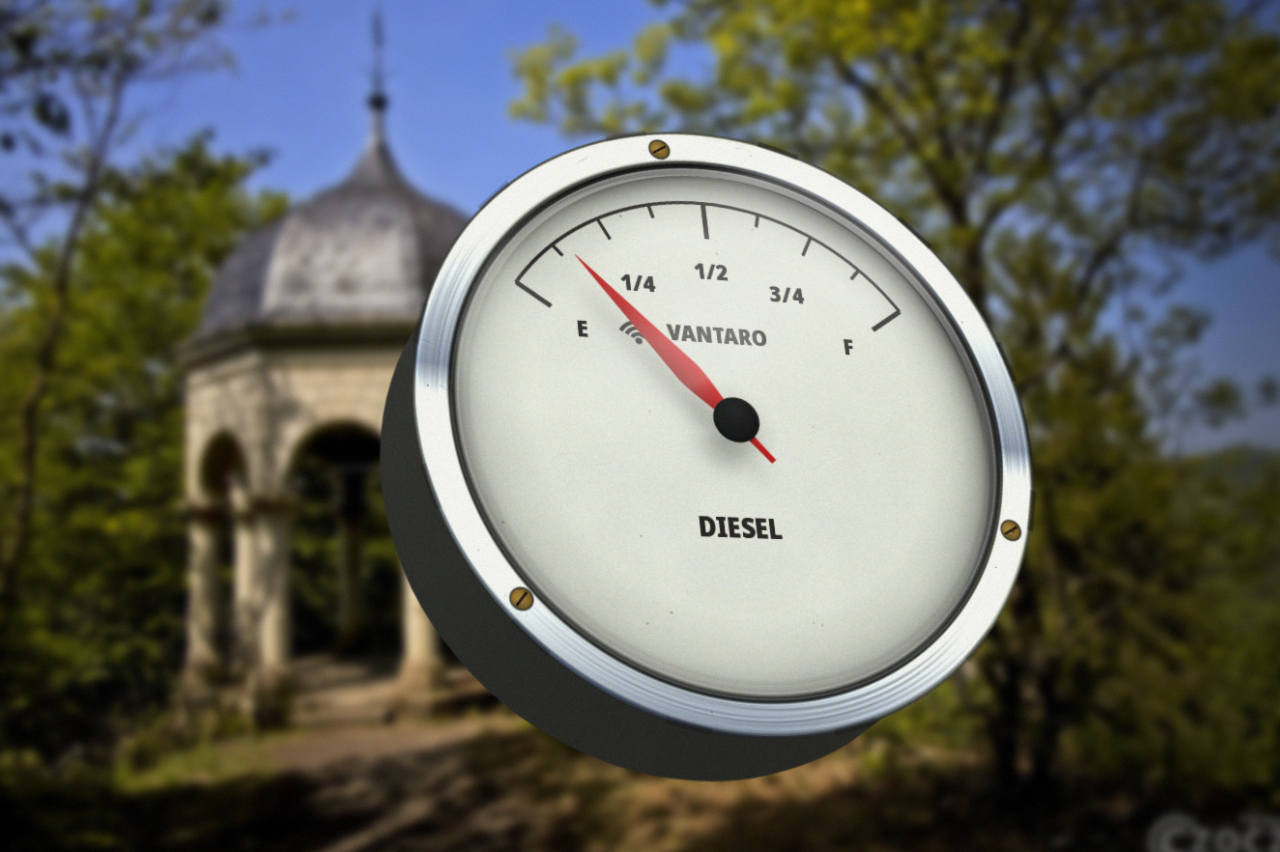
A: 0.125
